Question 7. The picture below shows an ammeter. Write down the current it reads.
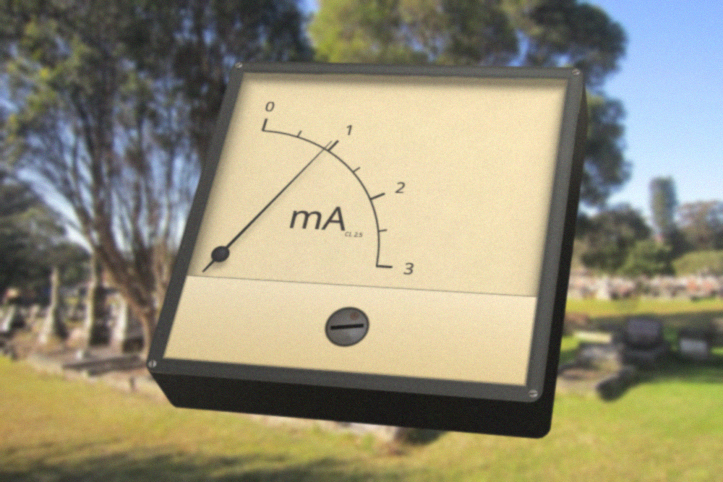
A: 1 mA
